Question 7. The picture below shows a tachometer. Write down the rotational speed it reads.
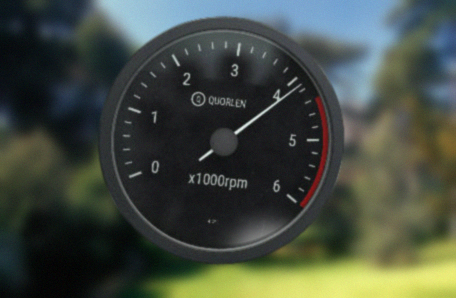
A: 4100 rpm
